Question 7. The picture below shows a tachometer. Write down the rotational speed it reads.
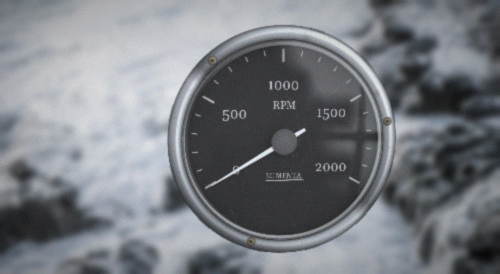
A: 0 rpm
